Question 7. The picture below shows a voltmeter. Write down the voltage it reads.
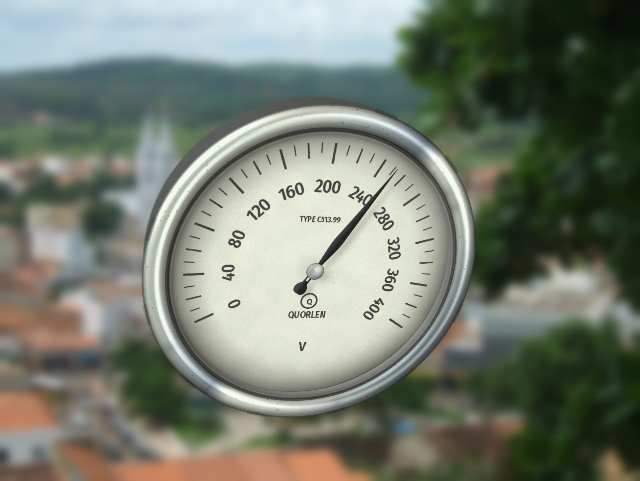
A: 250 V
